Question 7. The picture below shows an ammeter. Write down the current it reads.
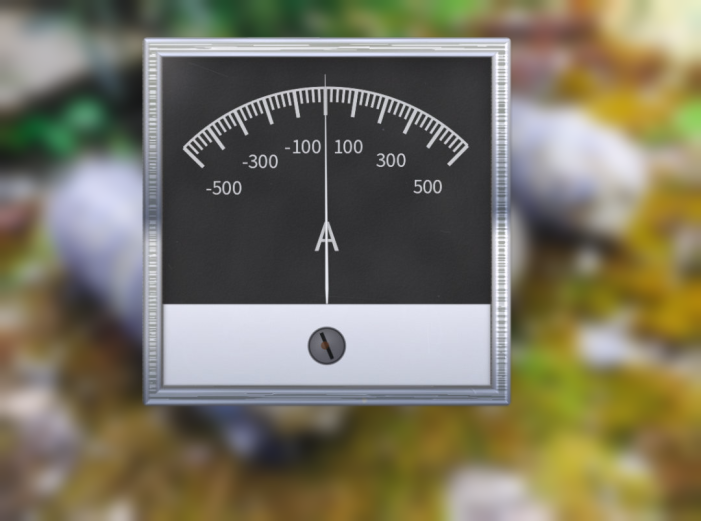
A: 0 A
